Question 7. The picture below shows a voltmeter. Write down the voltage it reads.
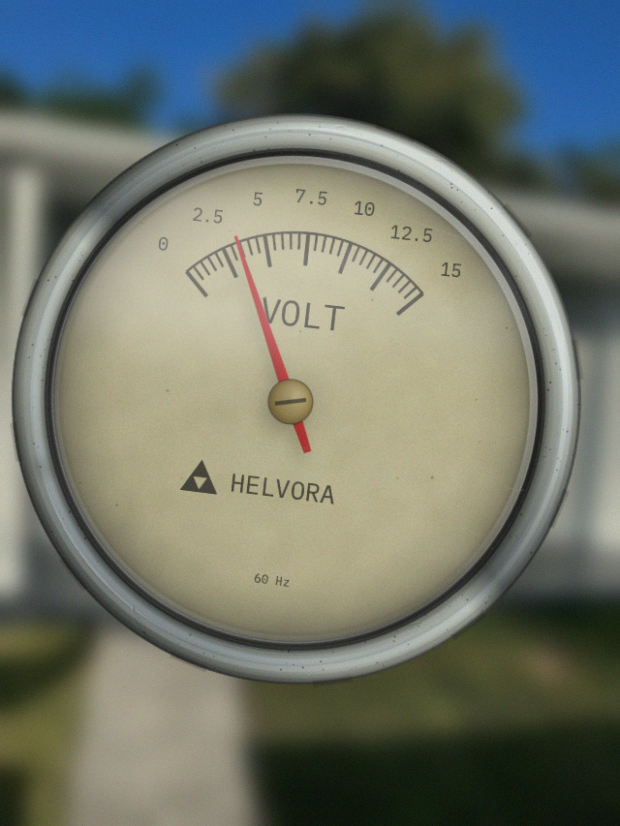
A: 3.5 V
